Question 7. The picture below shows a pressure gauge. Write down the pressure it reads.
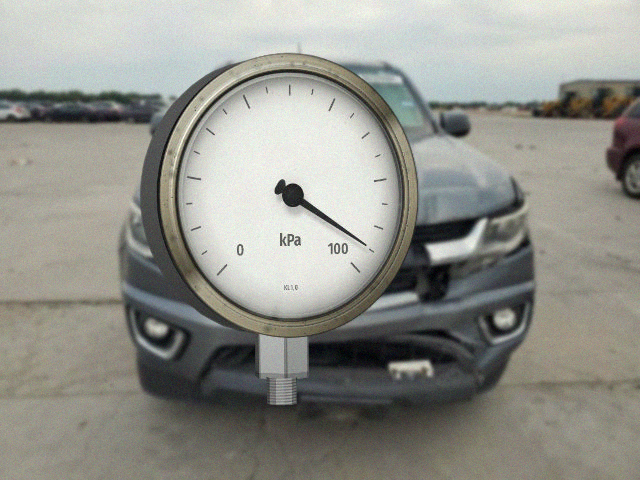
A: 95 kPa
